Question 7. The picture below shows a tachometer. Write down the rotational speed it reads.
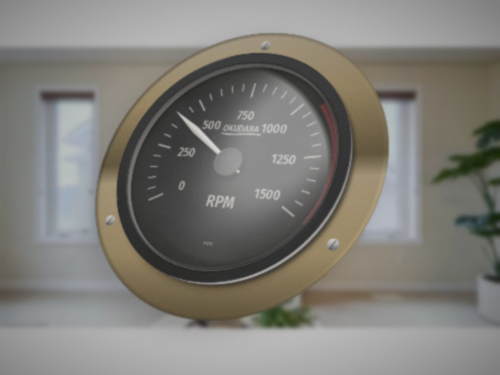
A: 400 rpm
